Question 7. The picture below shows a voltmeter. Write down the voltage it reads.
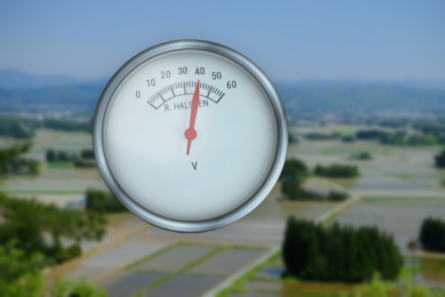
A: 40 V
